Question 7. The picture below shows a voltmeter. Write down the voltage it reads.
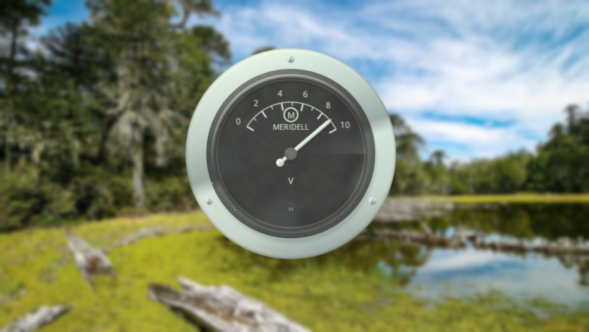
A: 9 V
